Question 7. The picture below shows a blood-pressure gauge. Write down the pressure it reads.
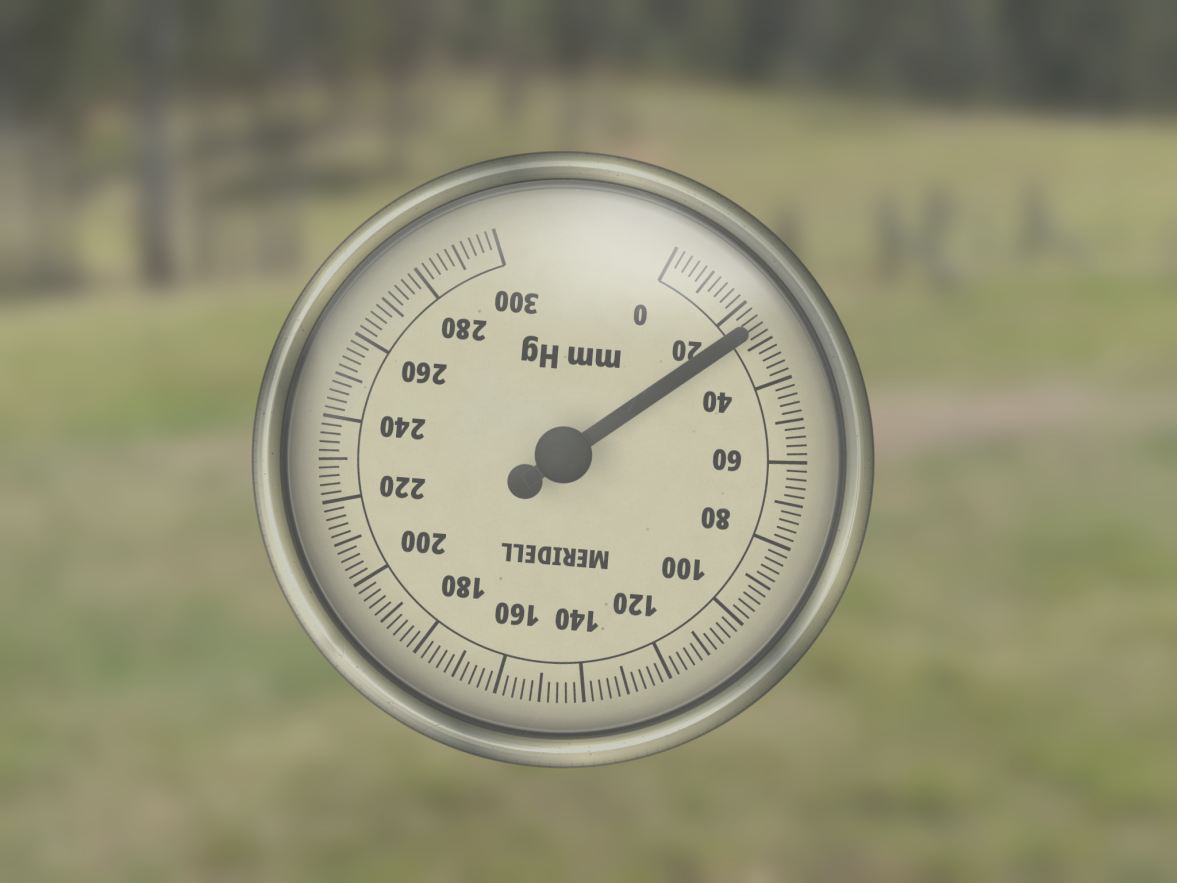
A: 26 mmHg
